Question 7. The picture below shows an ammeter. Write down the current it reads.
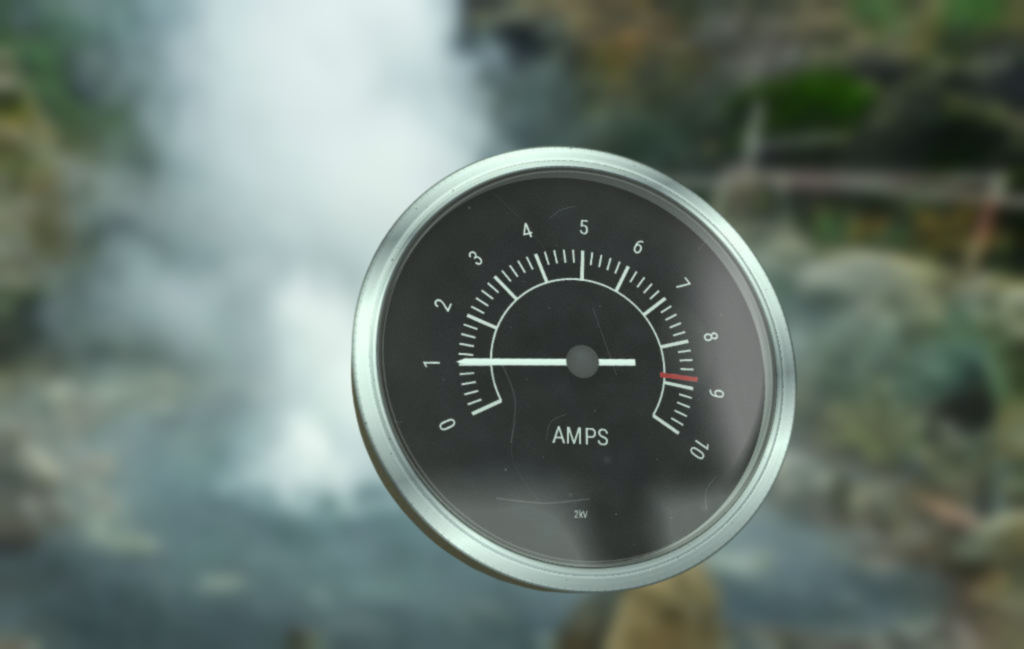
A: 1 A
